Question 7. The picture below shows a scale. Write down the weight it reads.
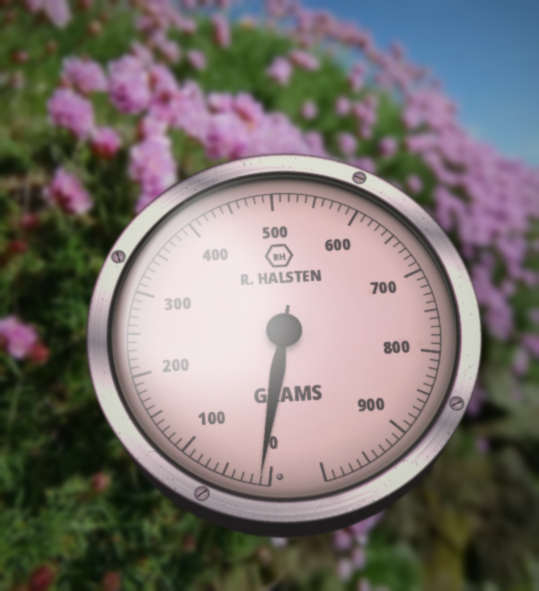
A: 10 g
